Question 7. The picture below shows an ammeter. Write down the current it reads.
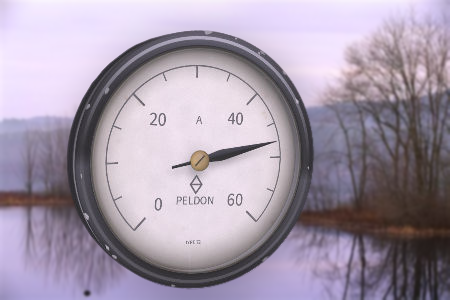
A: 47.5 A
